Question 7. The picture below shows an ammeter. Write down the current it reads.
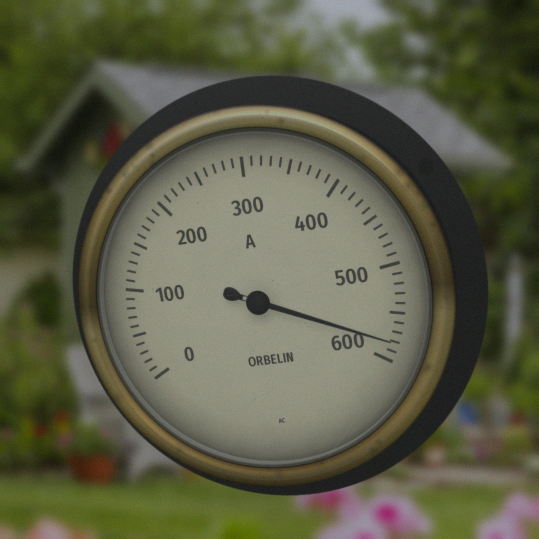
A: 580 A
